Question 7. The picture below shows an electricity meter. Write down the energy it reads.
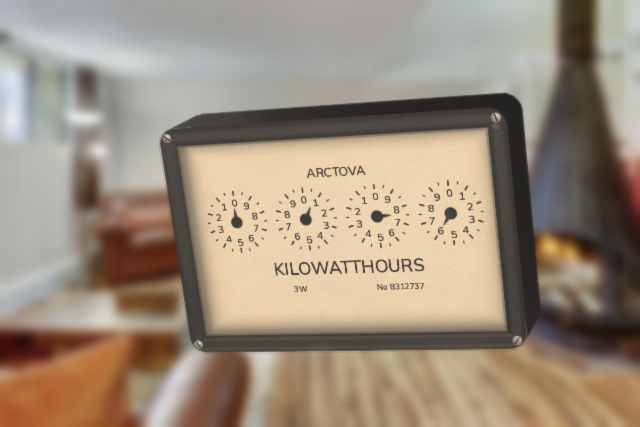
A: 76 kWh
